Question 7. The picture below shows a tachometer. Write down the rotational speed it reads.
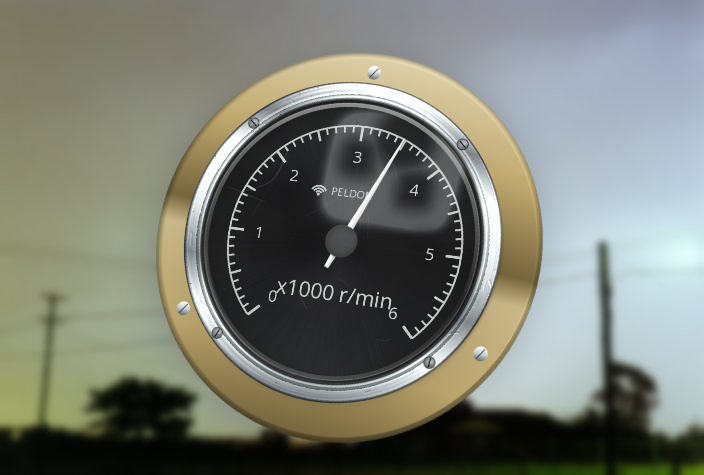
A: 3500 rpm
